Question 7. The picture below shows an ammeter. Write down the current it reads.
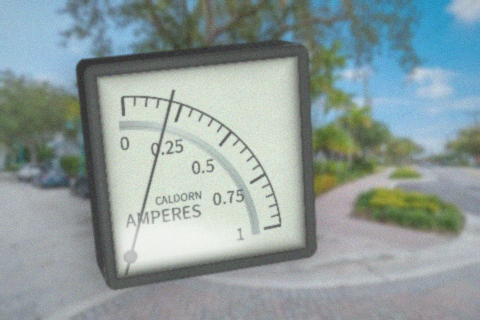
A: 0.2 A
